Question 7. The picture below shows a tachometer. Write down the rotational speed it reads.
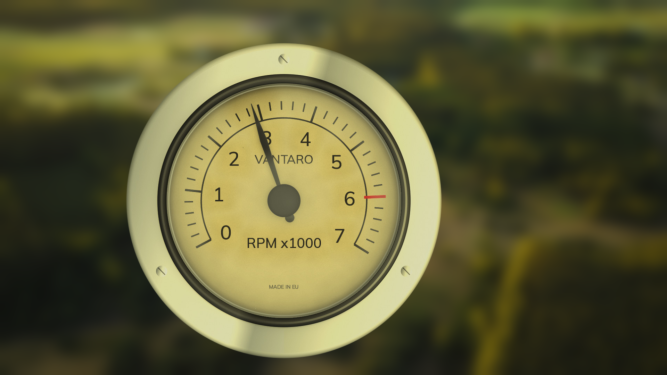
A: 2900 rpm
